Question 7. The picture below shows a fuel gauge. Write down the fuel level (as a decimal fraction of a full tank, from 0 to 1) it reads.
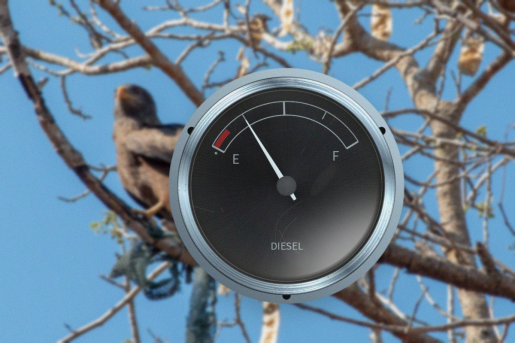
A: 0.25
